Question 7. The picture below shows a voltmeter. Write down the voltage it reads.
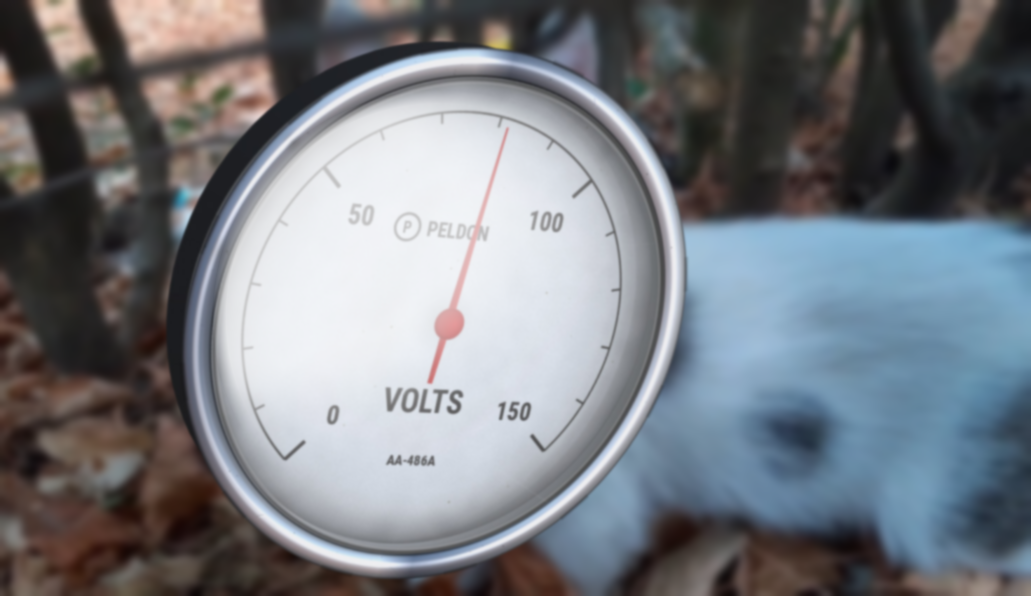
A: 80 V
